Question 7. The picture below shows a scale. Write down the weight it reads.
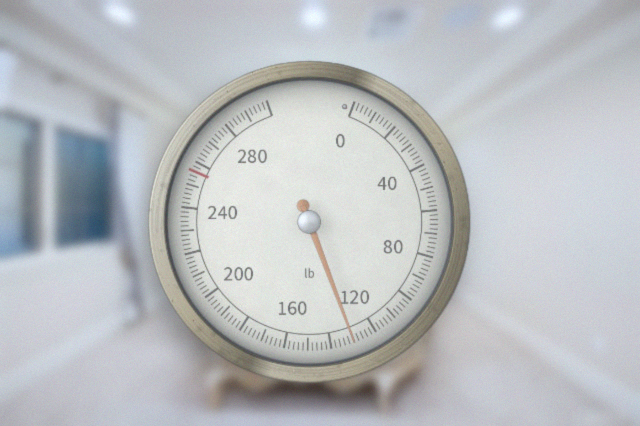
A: 130 lb
